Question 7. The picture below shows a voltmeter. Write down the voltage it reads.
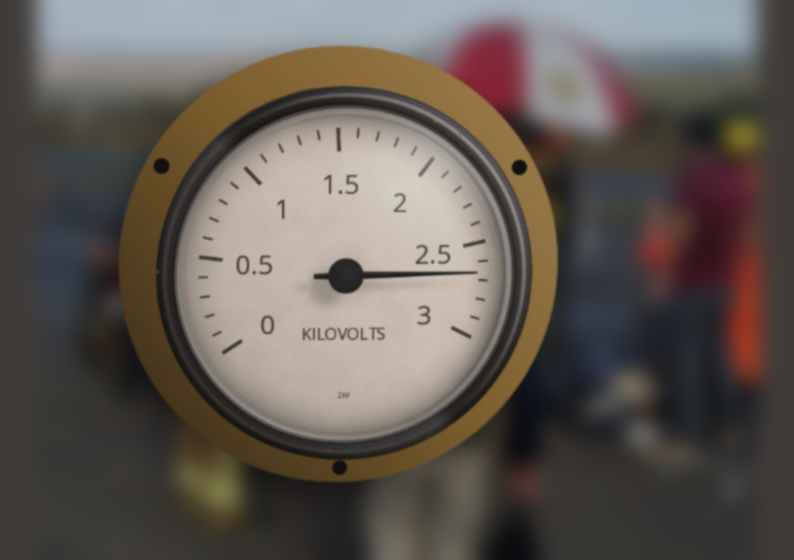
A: 2.65 kV
